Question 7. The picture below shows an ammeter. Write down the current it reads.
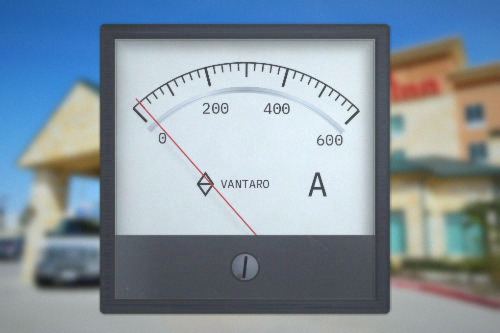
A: 20 A
